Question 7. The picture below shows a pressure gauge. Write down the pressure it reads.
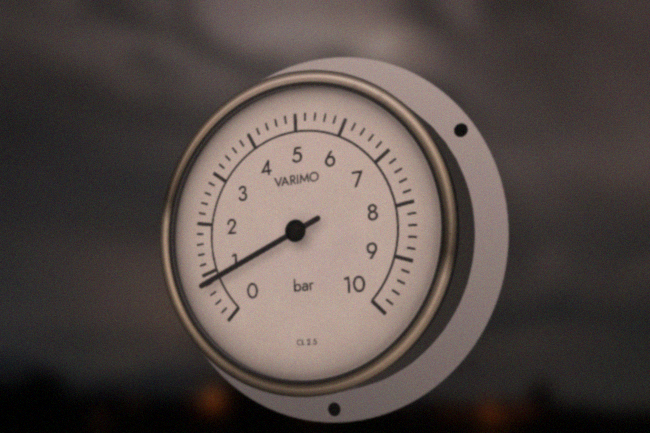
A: 0.8 bar
